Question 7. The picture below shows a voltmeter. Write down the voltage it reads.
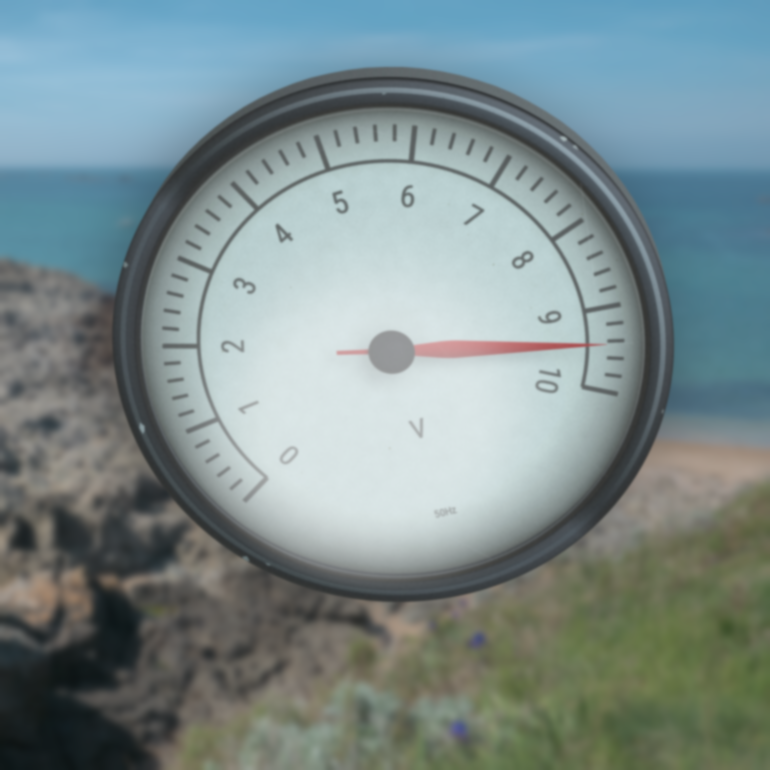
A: 9.4 V
